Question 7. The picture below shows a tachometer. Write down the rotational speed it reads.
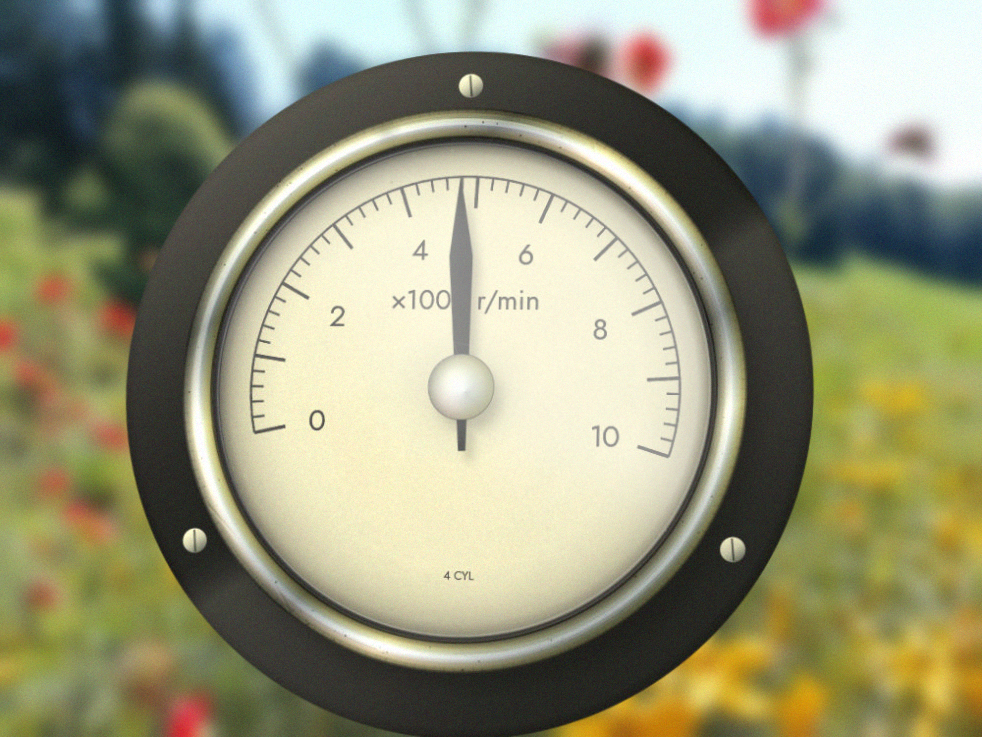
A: 4800 rpm
